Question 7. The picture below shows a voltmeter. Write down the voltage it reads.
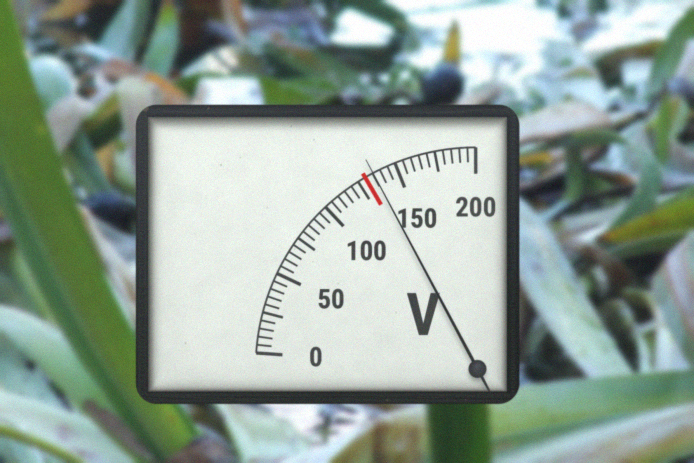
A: 135 V
